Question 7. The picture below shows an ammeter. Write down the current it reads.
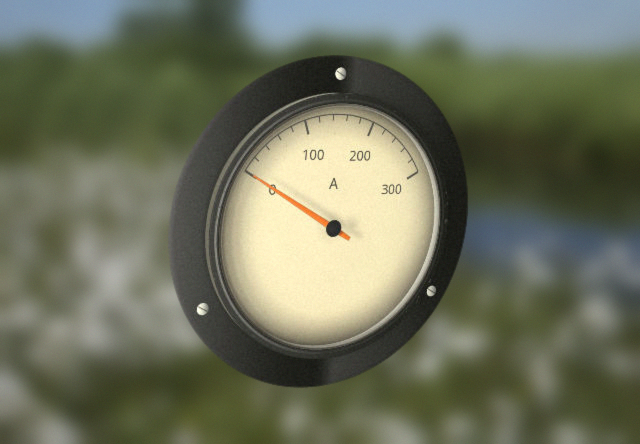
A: 0 A
